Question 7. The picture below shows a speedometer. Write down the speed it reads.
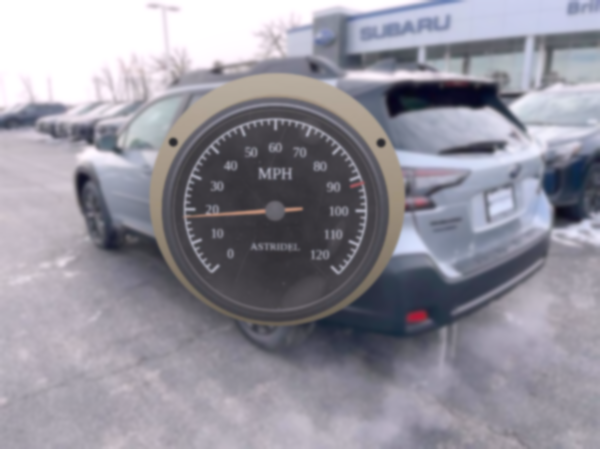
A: 18 mph
